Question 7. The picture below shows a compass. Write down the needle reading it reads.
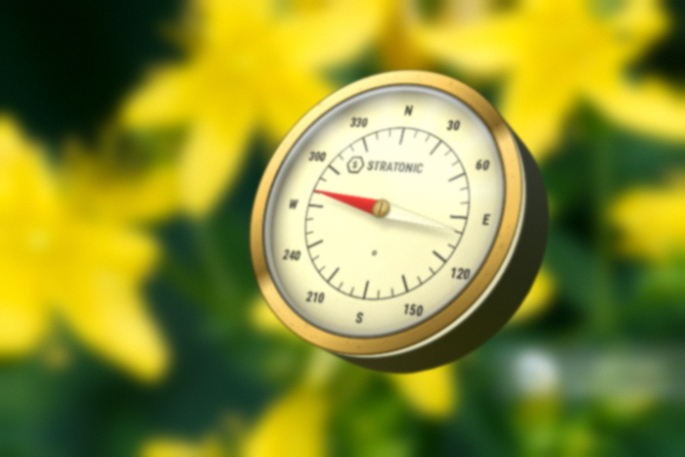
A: 280 °
